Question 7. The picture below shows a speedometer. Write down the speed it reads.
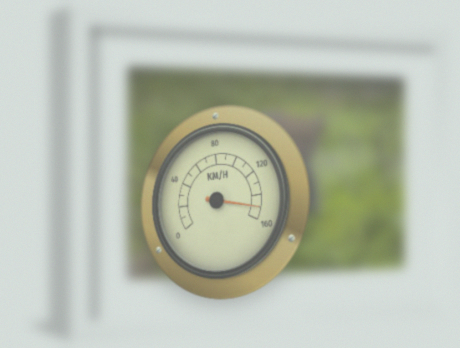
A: 150 km/h
